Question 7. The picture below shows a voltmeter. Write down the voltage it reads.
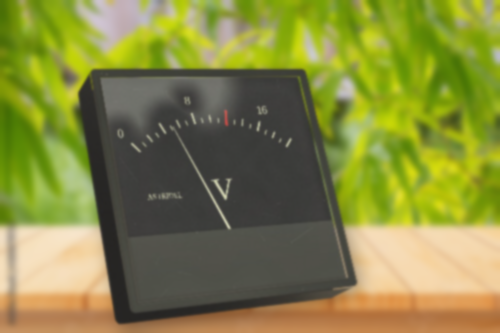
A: 5 V
